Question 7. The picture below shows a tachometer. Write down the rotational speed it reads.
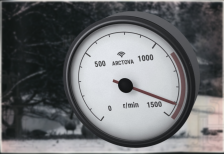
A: 1400 rpm
